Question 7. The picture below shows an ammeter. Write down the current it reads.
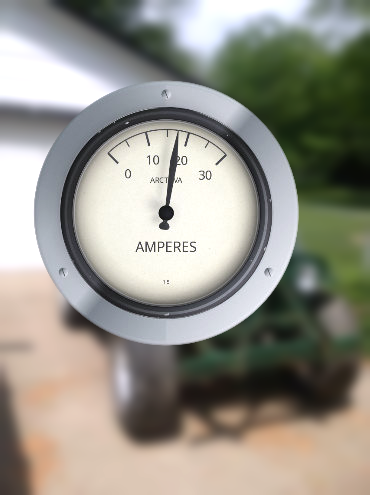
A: 17.5 A
